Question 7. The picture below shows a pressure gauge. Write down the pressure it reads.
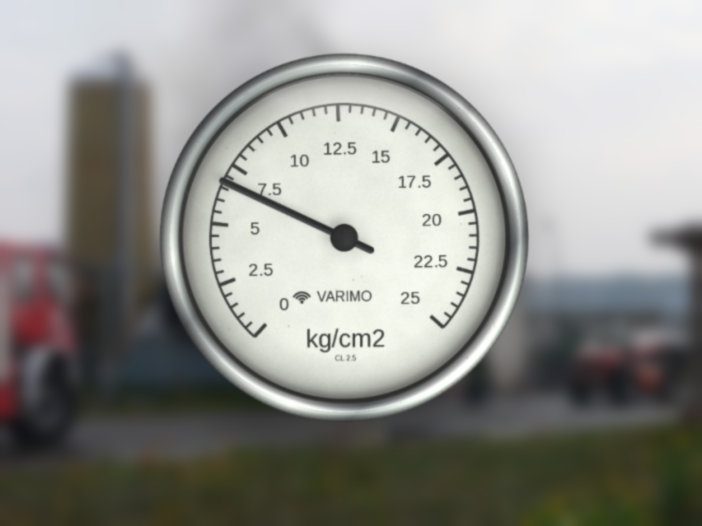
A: 6.75 kg/cm²
